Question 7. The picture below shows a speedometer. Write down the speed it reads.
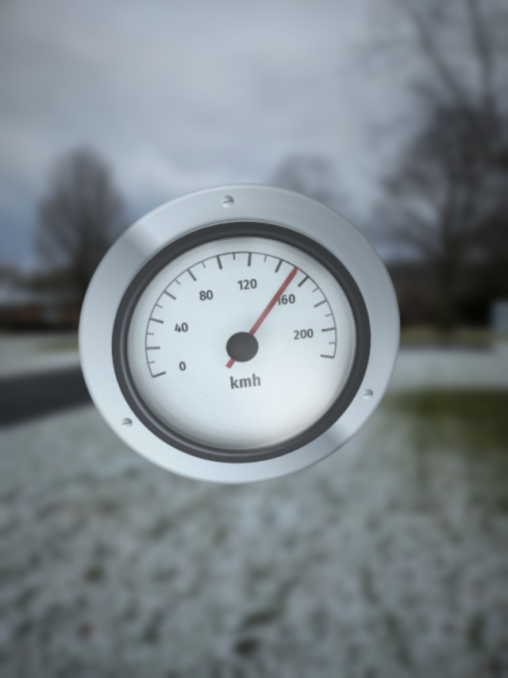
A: 150 km/h
